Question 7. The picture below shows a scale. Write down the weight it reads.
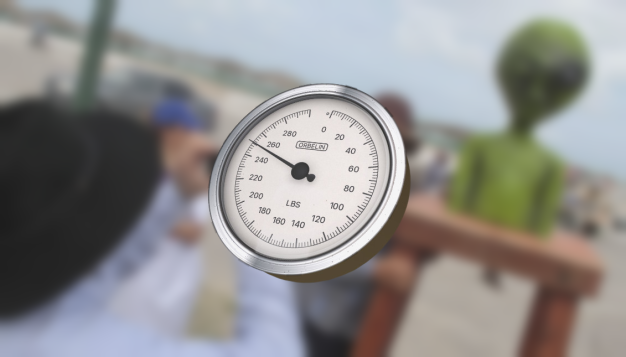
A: 250 lb
